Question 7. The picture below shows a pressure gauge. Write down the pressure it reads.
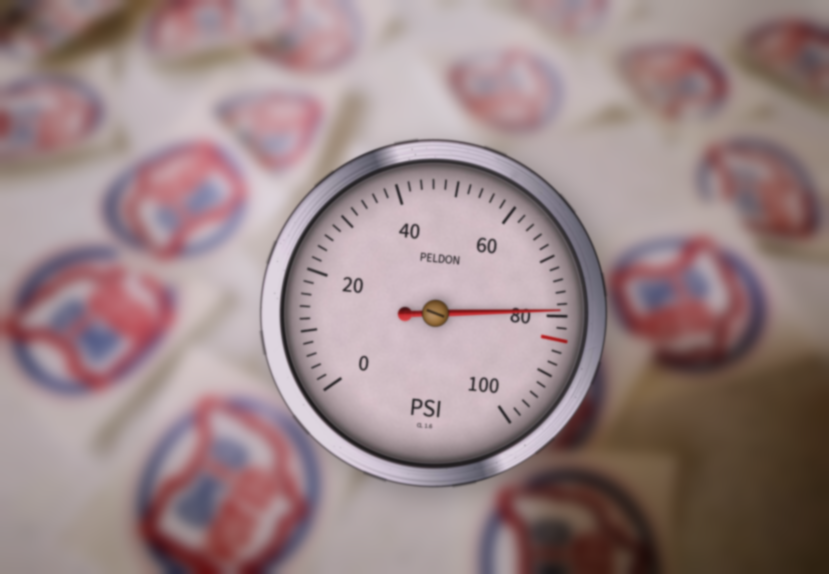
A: 79 psi
